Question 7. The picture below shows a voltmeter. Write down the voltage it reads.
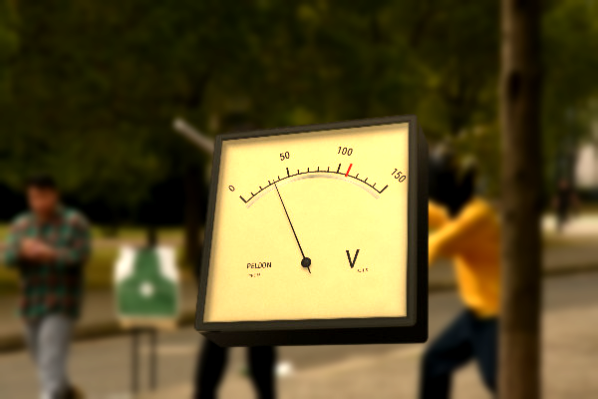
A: 35 V
